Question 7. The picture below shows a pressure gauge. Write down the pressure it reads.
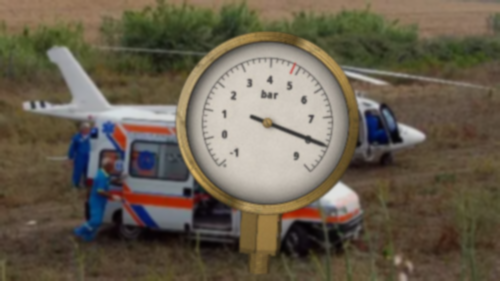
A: 8 bar
